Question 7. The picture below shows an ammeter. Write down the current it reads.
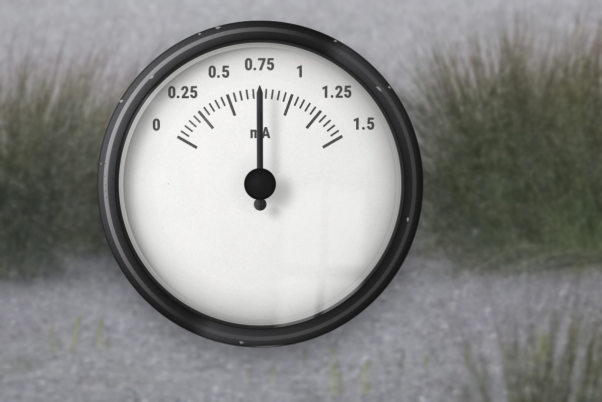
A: 0.75 mA
